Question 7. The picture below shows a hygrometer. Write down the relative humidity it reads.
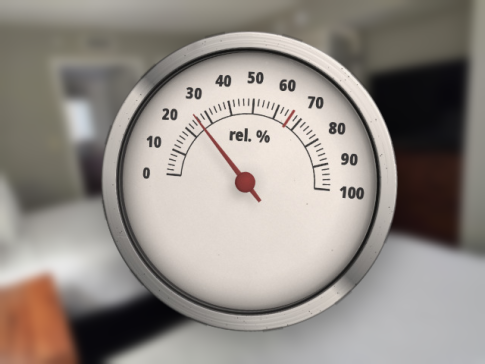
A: 26 %
